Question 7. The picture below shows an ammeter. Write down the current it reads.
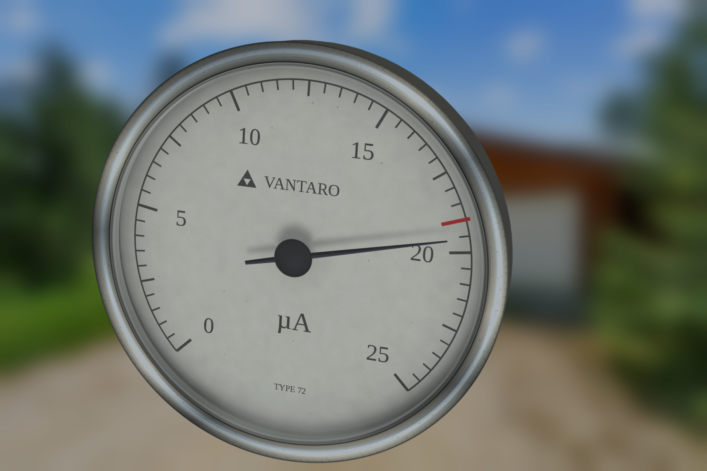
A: 19.5 µA
